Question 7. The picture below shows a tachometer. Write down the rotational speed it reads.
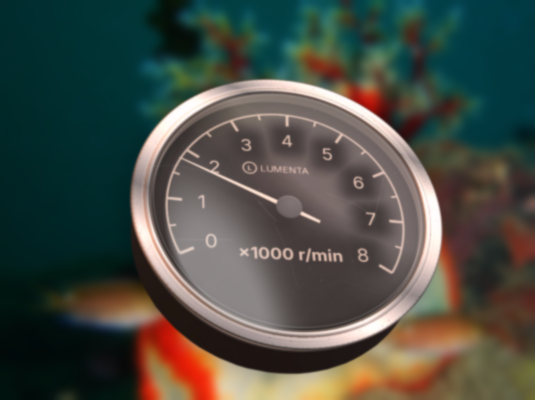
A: 1750 rpm
